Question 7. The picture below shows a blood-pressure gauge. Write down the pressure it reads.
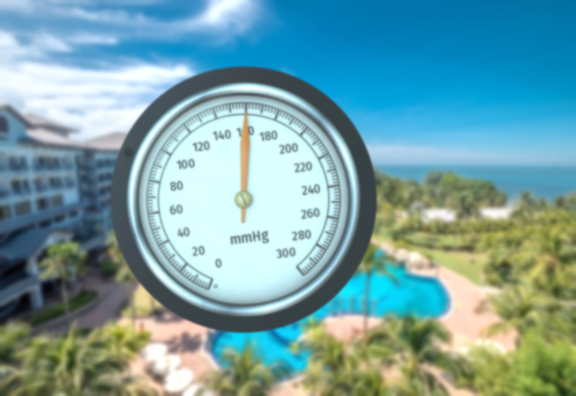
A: 160 mmHg
